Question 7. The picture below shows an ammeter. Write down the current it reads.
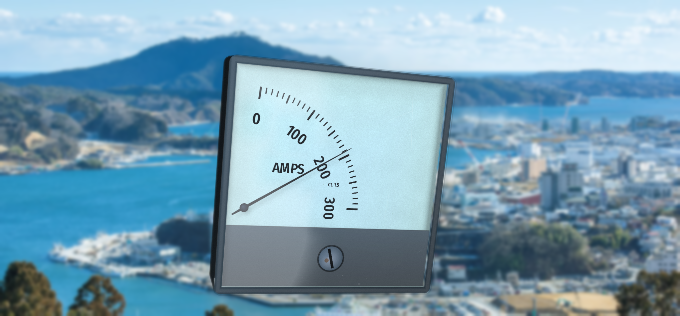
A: 190 A
